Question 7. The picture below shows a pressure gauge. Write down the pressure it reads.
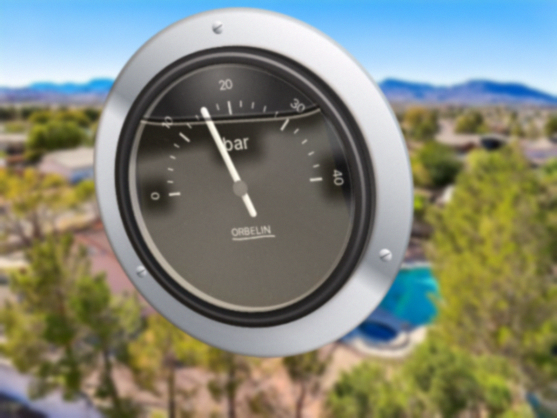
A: 16 bar
